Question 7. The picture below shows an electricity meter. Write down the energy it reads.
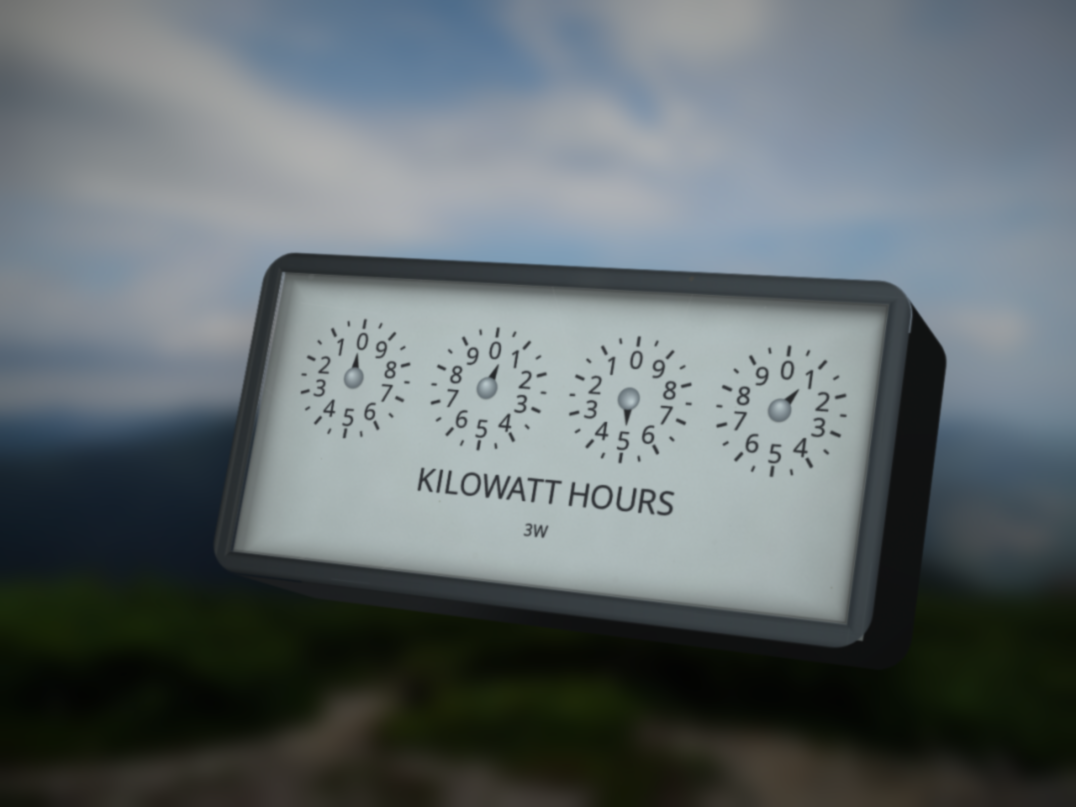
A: 51 kWh
